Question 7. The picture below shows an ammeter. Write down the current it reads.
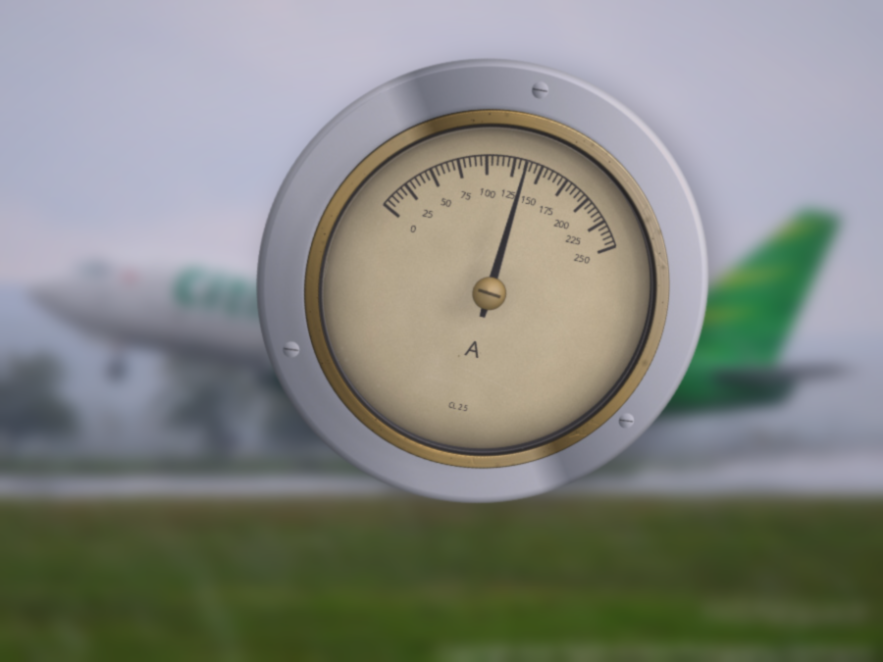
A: 135 A
